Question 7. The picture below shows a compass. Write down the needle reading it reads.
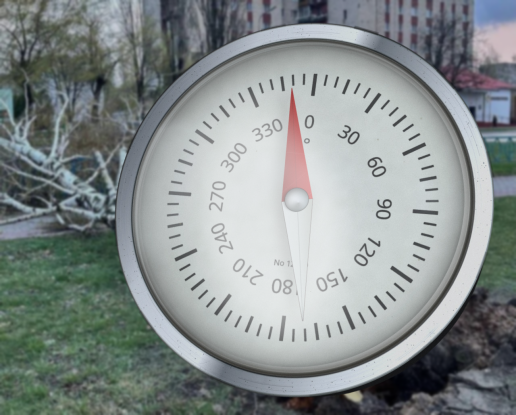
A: 350 °
